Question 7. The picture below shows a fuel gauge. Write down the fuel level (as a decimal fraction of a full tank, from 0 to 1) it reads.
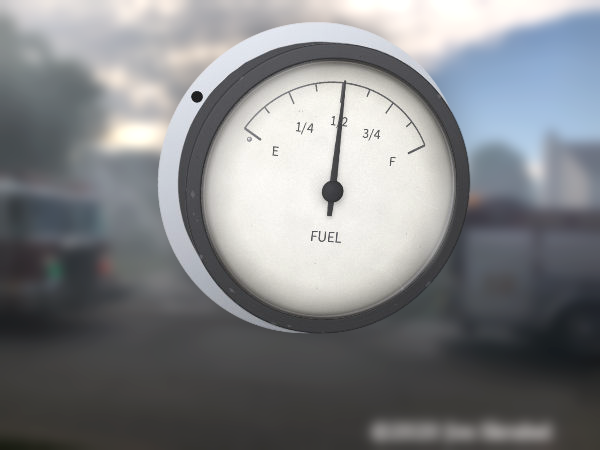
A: 0.5
